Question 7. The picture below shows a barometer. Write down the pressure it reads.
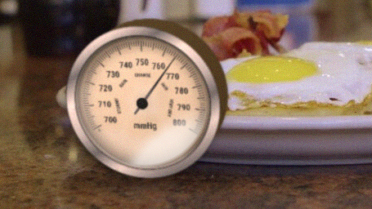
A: 765 mmHg
